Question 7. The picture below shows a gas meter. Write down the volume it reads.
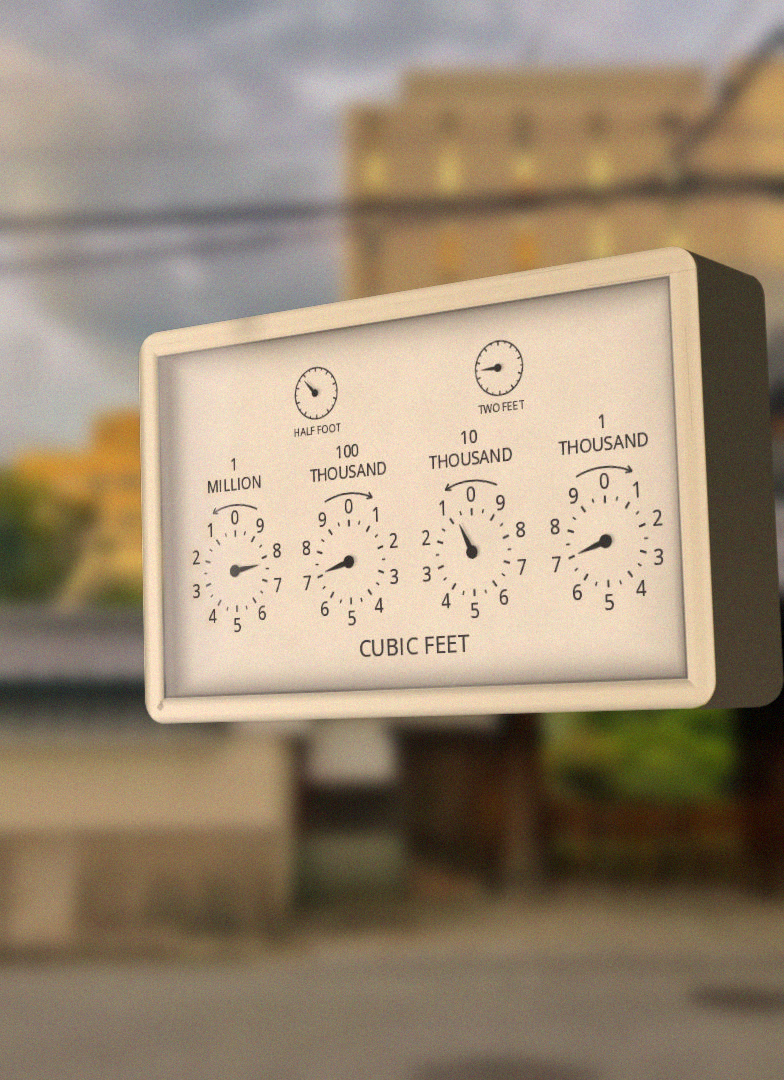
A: 770700 ft³
